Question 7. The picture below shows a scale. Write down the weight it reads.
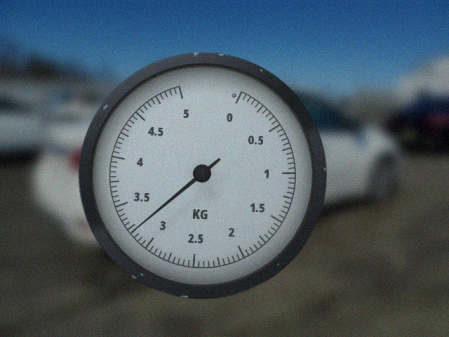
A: 3.2 kg
